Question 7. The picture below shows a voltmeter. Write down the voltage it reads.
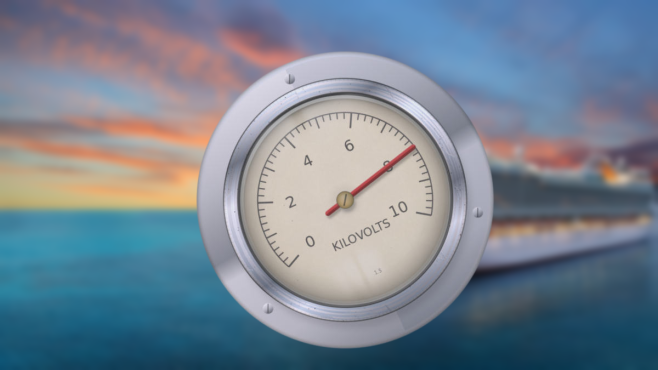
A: 8 kV
